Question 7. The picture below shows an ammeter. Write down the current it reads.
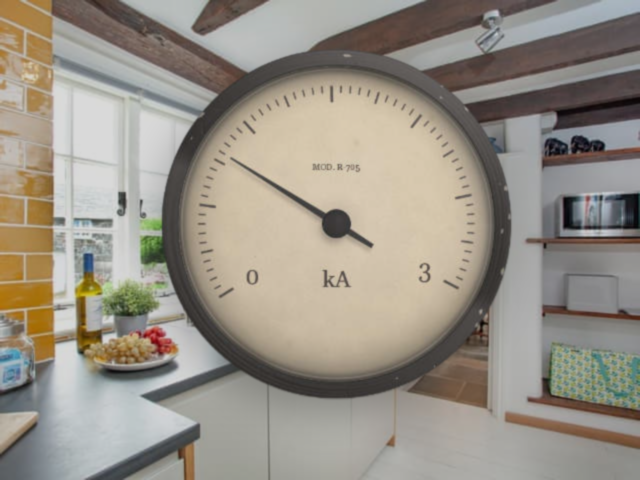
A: 0.8 kA
